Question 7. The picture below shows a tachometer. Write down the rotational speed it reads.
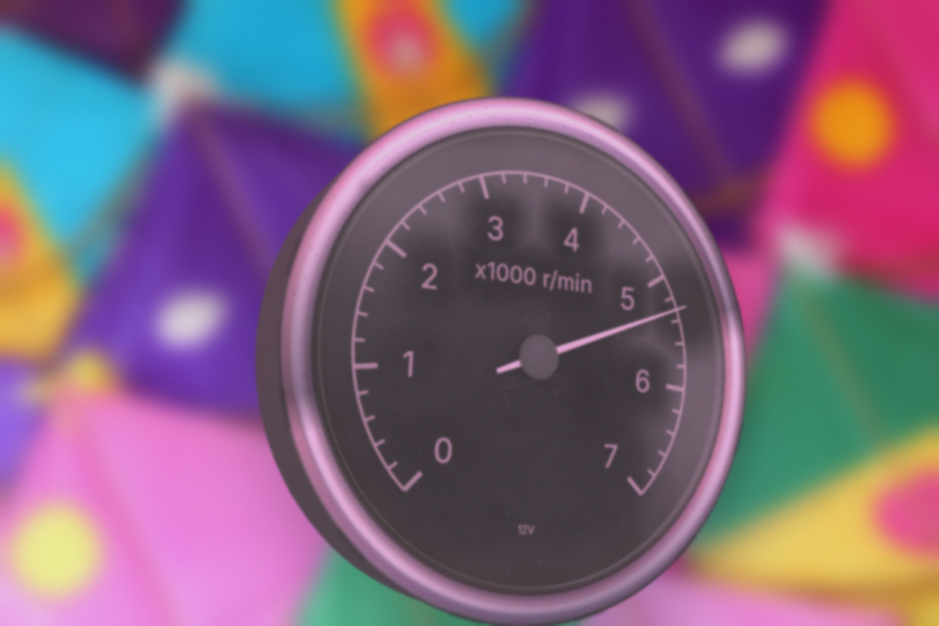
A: 5300 rpm
